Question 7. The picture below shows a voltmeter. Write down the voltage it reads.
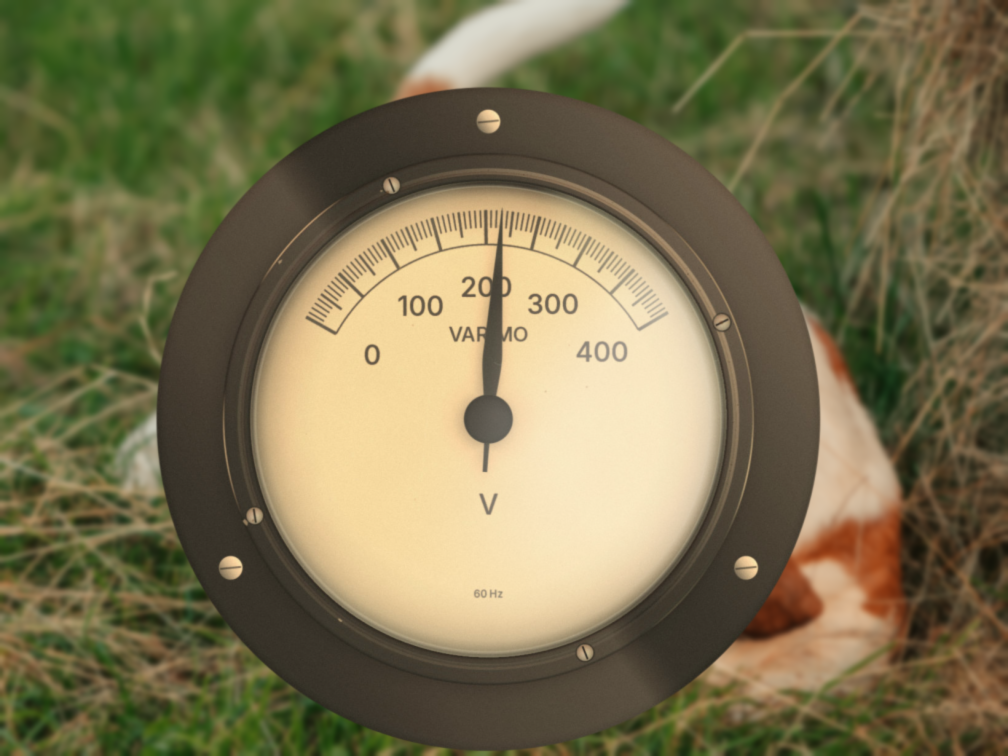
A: 215 V
